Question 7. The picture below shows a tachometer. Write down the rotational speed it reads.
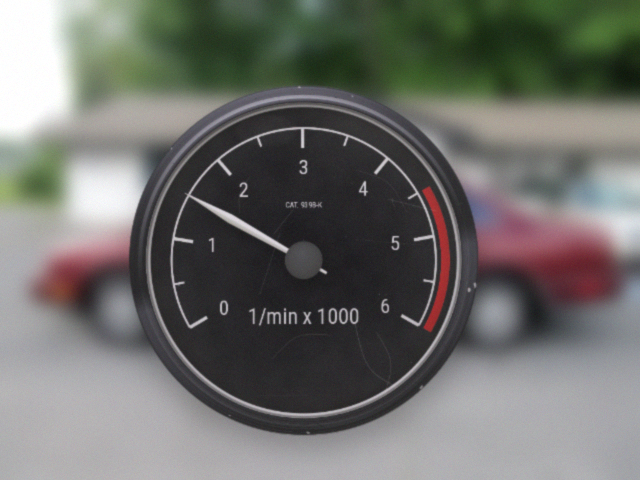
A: 1500 rpm
